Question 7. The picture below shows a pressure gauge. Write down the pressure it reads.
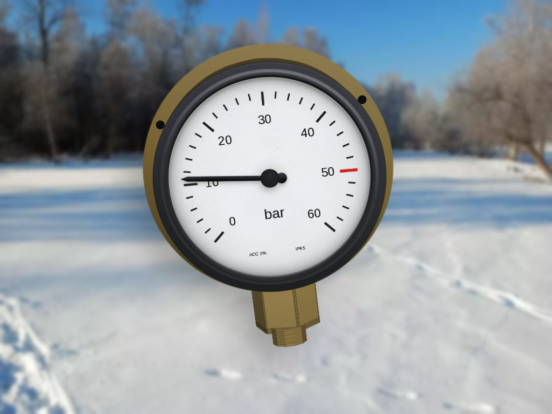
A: 11 bar
